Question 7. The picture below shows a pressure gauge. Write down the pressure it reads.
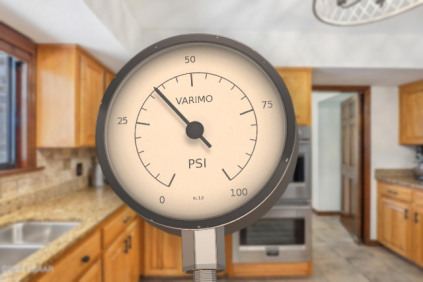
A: 37.5 psi
